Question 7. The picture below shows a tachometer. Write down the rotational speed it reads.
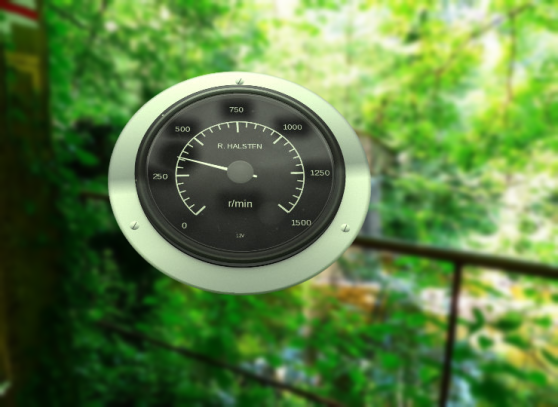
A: 350 rpm
